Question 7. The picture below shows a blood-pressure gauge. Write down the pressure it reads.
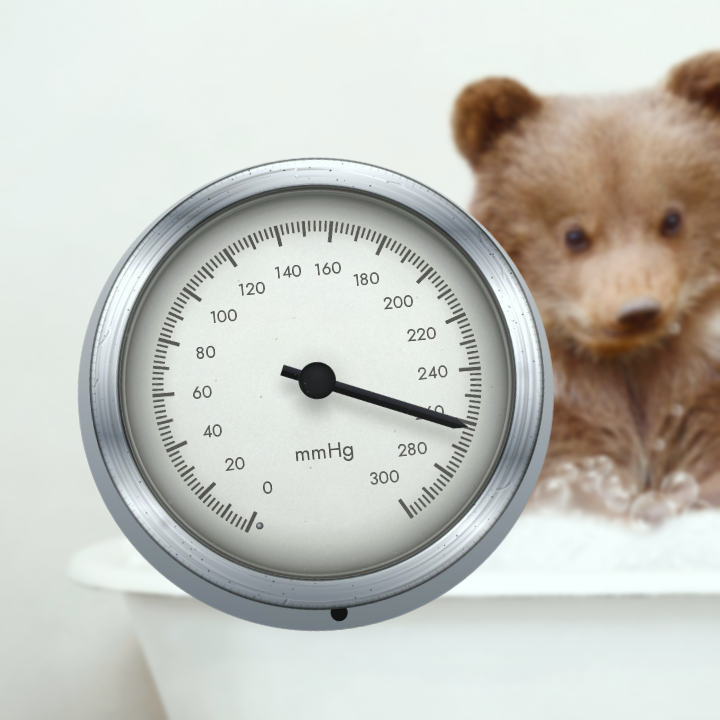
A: 262 mmHg
